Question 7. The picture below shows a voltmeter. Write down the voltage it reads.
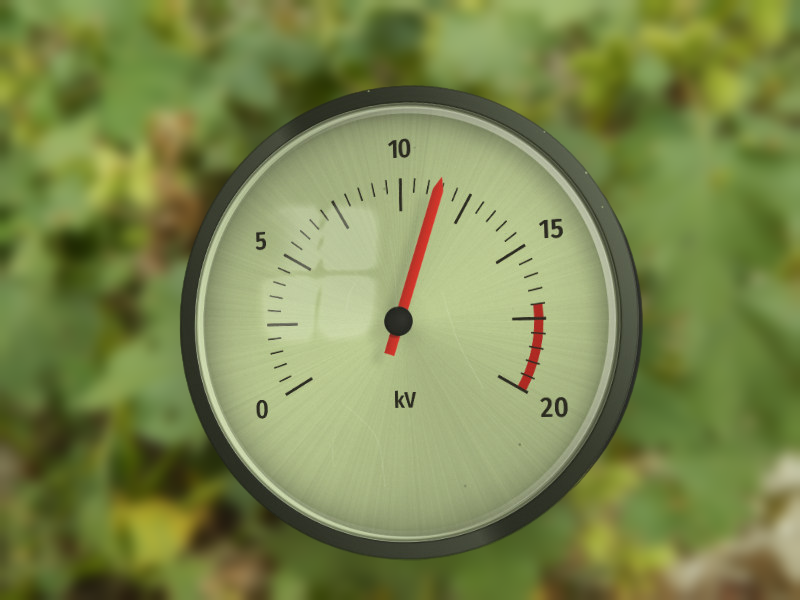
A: 11.5 kV
